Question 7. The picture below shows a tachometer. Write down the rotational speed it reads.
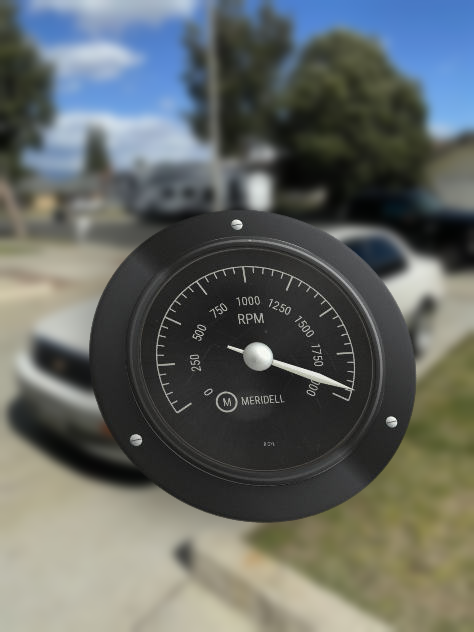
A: 1950 rpm
